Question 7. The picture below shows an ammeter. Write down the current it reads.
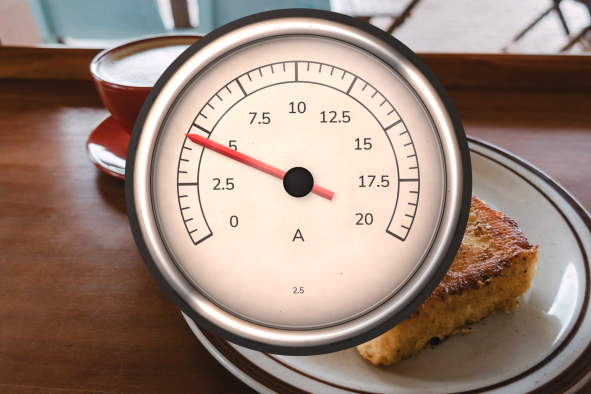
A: 4.5 A
